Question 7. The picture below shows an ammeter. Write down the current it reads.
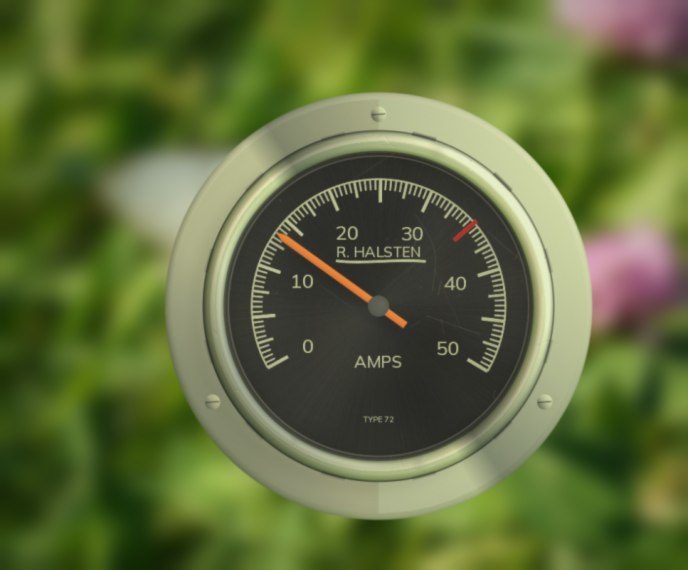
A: 13.5 A
